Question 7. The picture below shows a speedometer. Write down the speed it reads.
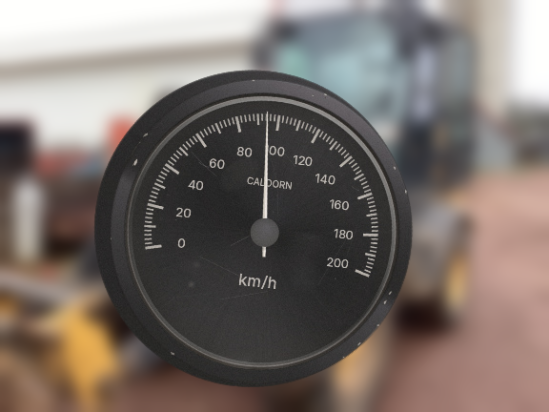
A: 94 km/h
